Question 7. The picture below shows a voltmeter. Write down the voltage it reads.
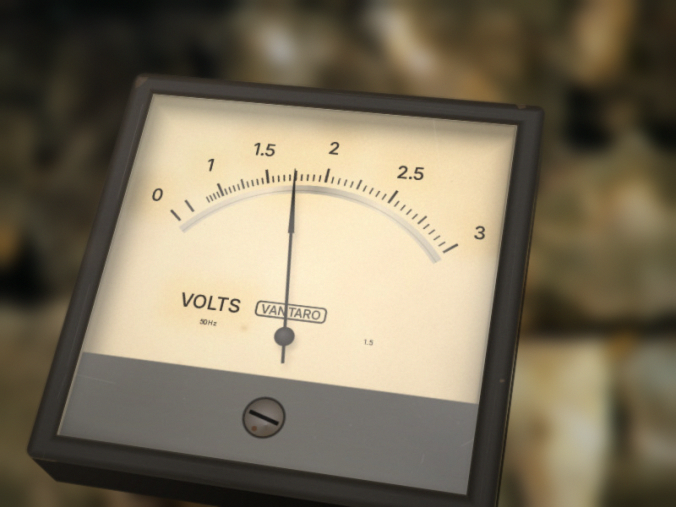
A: 1.75 V
